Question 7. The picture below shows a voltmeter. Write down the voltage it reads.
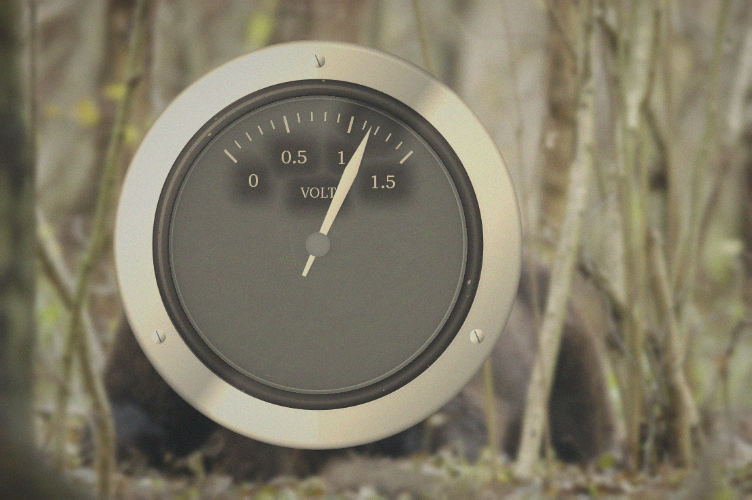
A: 1.15 V
